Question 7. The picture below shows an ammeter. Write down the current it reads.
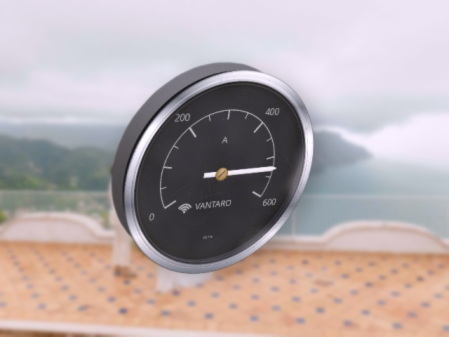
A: 525 A
